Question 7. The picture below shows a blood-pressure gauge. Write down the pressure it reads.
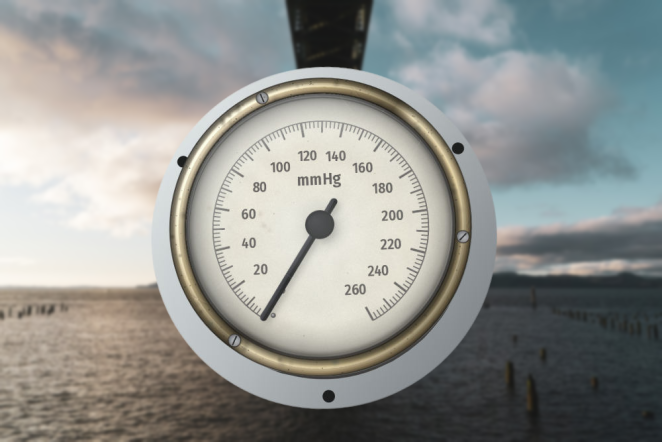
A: 0 mmHg
